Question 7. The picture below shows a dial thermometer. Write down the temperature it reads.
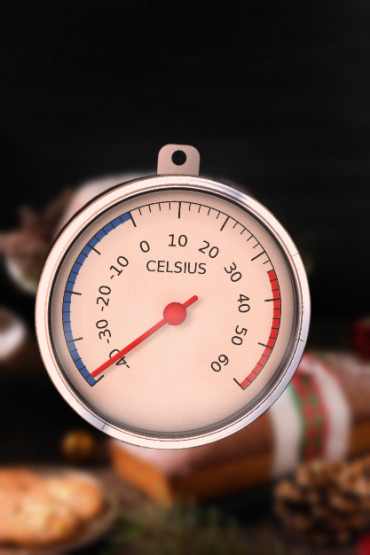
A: -38 °C
